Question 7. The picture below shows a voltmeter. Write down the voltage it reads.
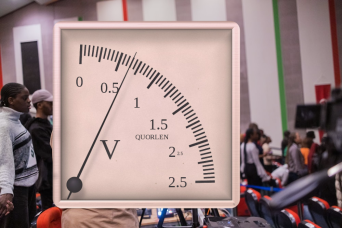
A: 0.65 V
